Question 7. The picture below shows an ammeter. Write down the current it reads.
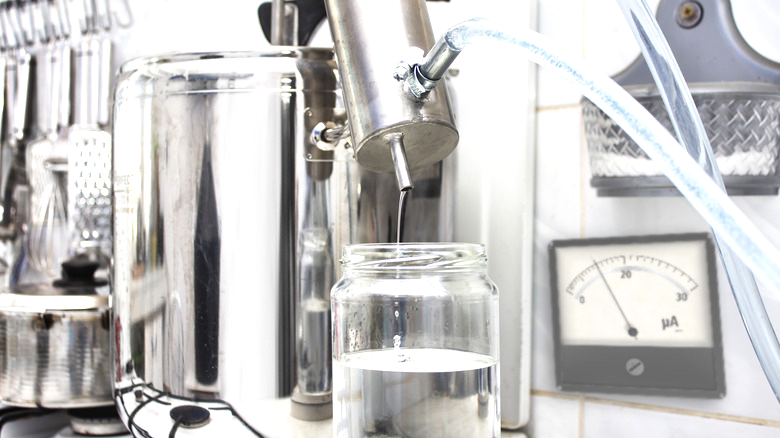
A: 15 µA
